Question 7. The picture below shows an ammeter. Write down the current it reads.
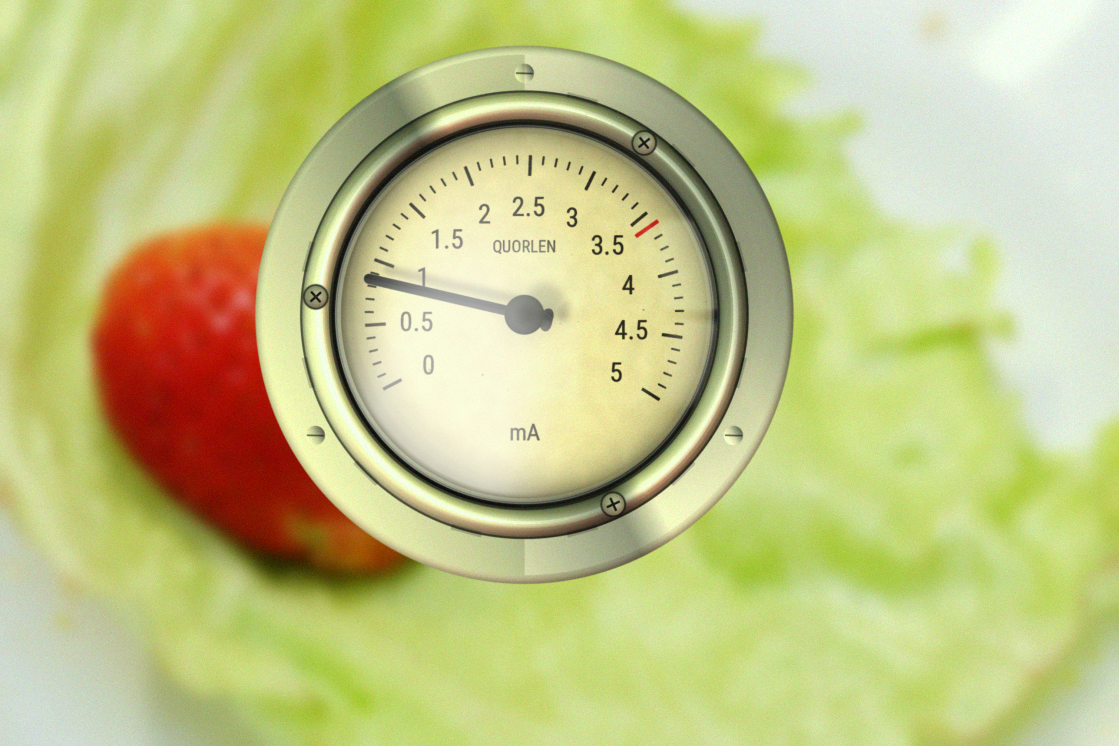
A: 0.85 mA
